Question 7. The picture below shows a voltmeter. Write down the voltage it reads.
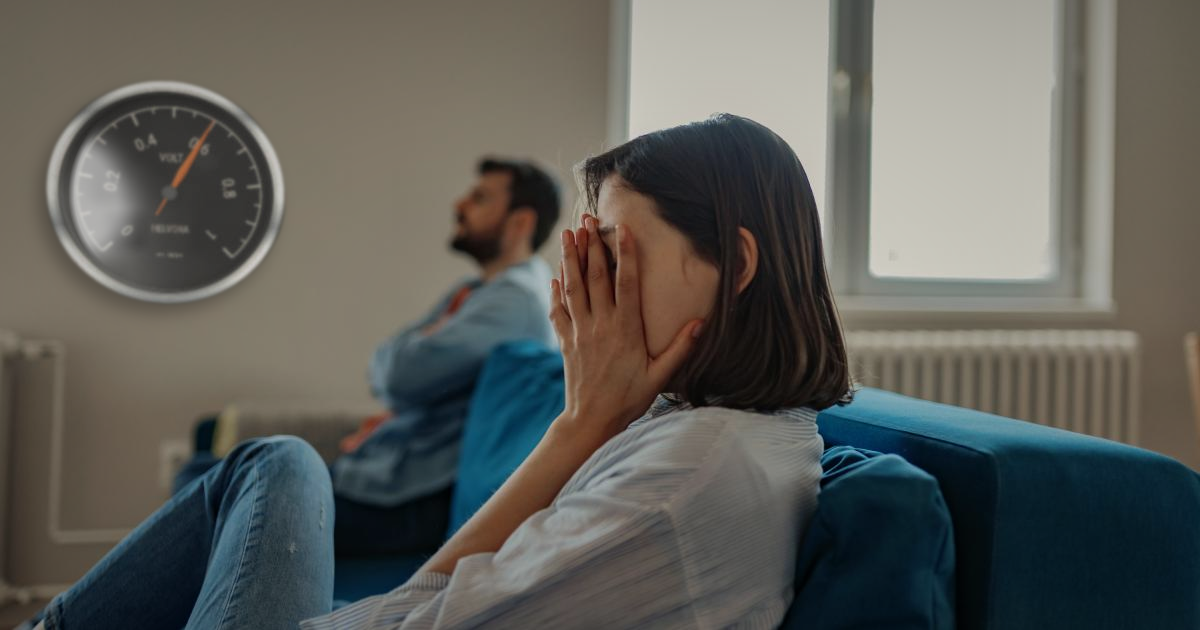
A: 0.6 V
